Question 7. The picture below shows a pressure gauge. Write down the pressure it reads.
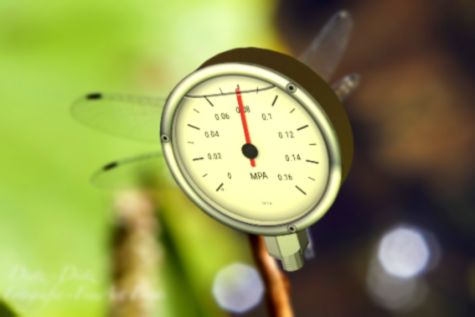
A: 0.08 MPa
